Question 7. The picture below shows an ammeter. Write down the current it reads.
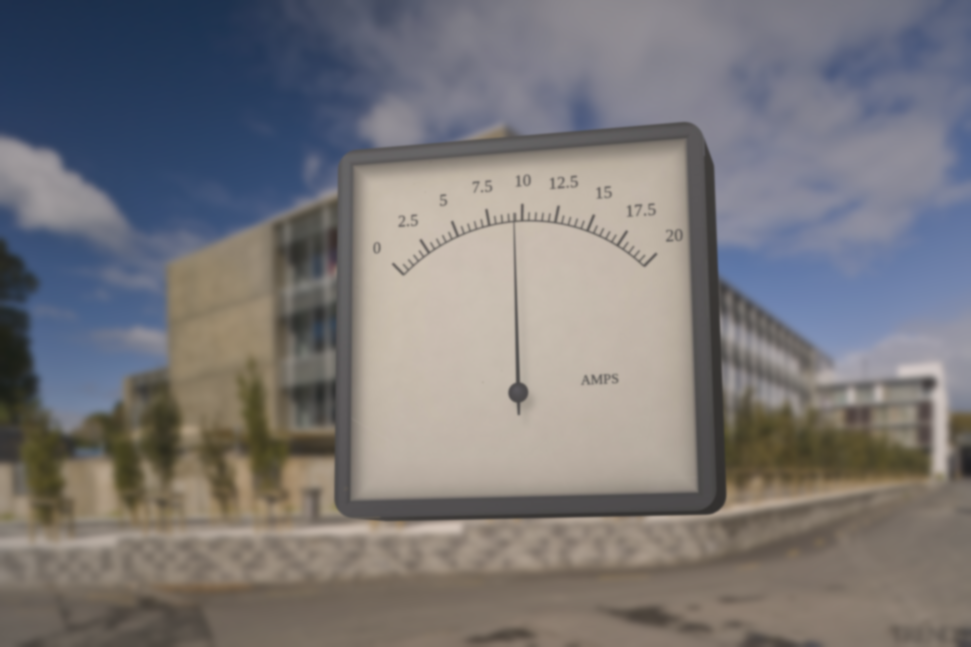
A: 9.5 A
